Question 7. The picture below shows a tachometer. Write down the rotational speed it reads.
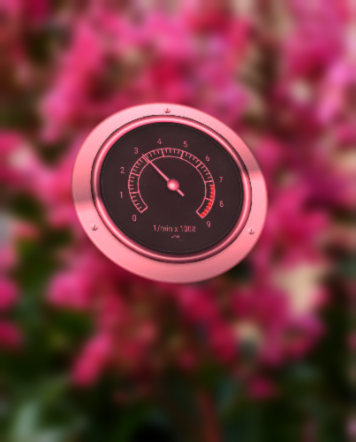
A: 3000 rpm
